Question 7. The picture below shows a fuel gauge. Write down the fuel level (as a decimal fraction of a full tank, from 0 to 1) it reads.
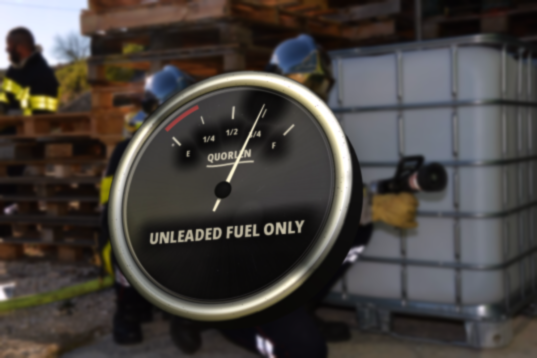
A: 0.75
